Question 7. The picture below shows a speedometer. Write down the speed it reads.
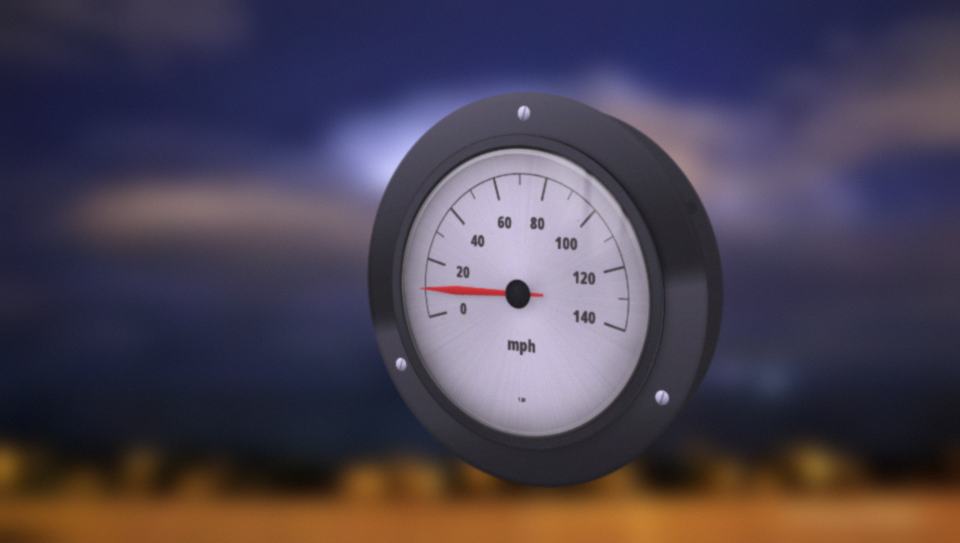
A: 10 mph
